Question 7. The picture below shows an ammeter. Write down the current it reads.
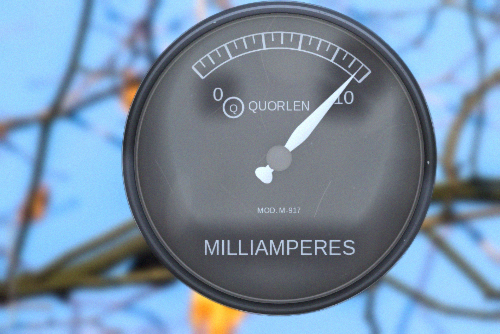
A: 9.5 mA
